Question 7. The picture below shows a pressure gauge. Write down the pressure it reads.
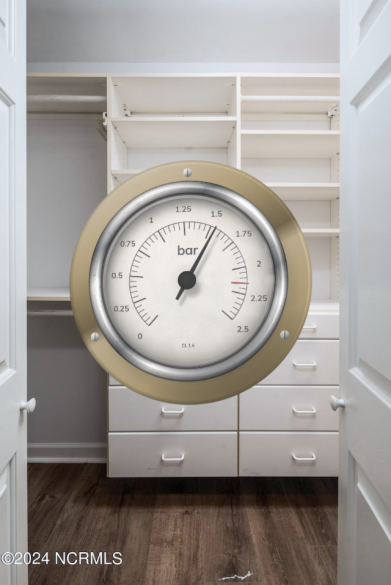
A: 1.55 bar
